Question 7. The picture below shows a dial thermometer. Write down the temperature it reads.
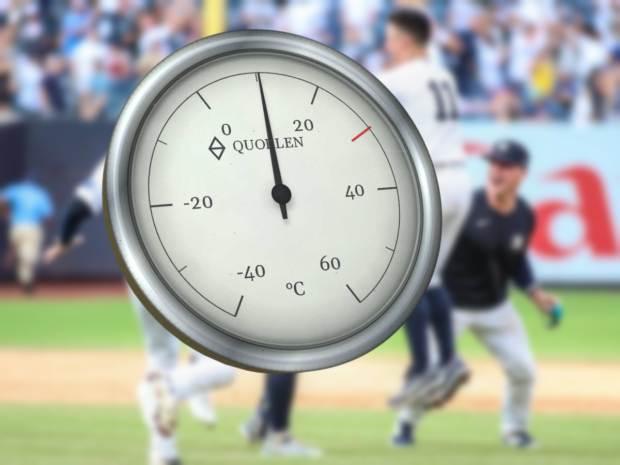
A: 10 °C
